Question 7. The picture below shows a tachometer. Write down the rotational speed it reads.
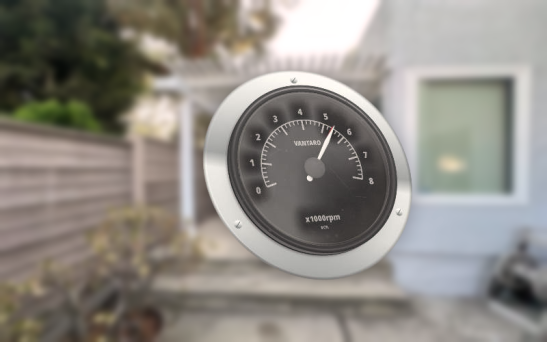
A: 5400 rpm
